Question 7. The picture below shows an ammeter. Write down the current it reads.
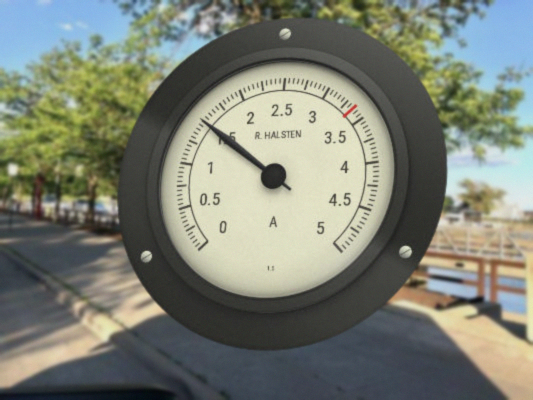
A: 1.5 A
